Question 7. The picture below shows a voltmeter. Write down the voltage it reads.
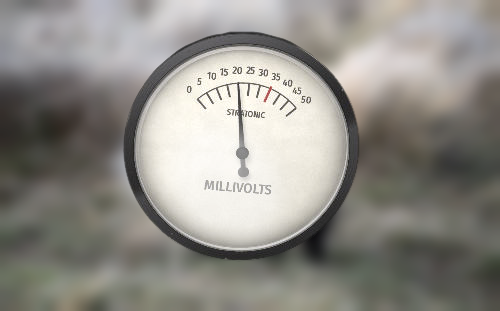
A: 20 mV
